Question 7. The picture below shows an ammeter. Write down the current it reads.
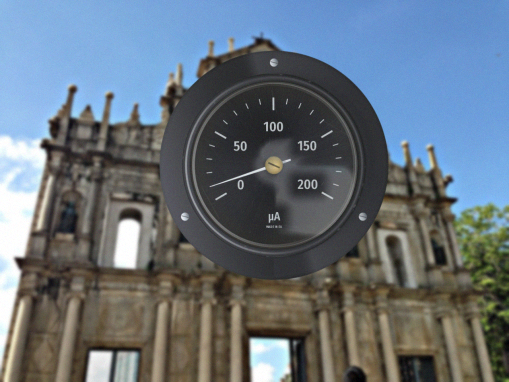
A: 10 µA
